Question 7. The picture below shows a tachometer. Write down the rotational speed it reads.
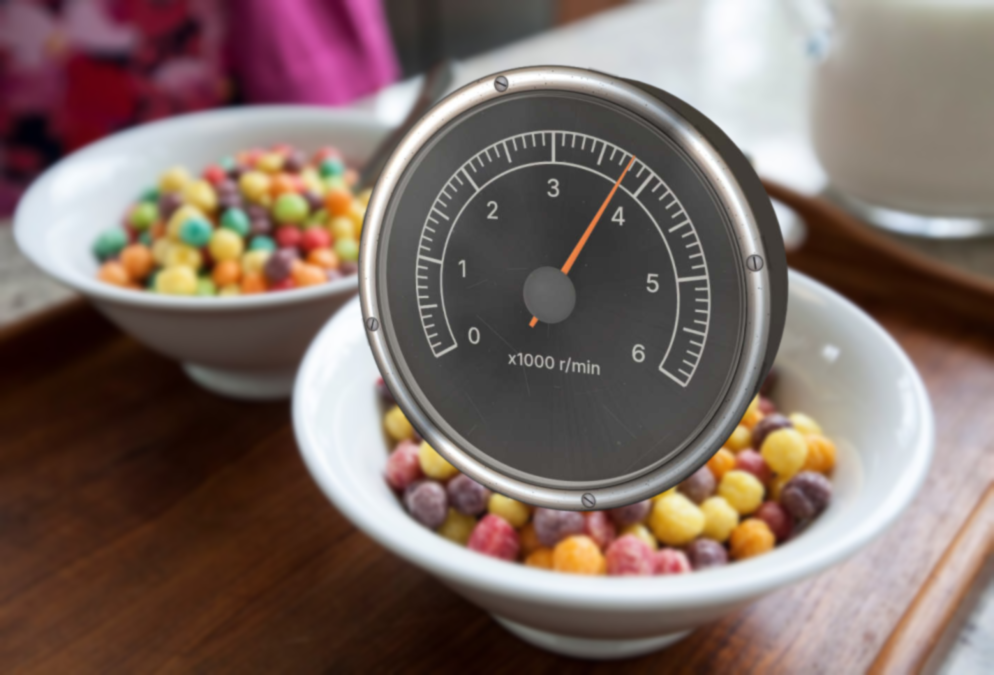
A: 3800 rpm
